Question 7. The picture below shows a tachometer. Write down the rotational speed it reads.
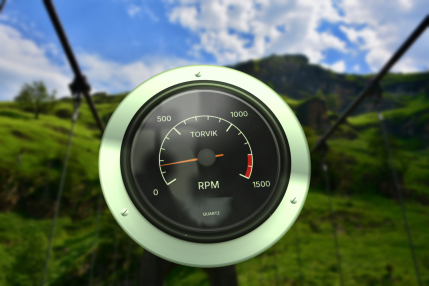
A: 150 rpm
